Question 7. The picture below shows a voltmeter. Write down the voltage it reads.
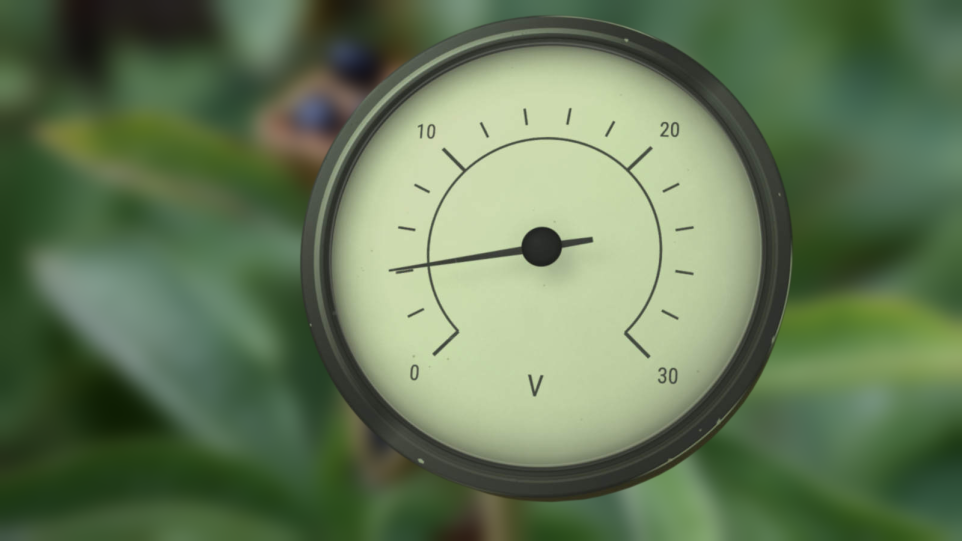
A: 4 V
